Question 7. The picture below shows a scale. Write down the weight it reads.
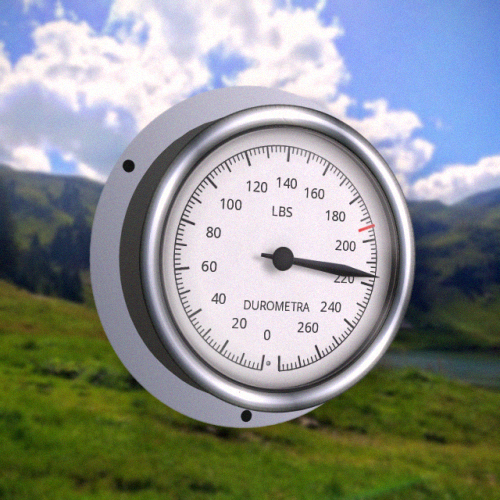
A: 216 lb
